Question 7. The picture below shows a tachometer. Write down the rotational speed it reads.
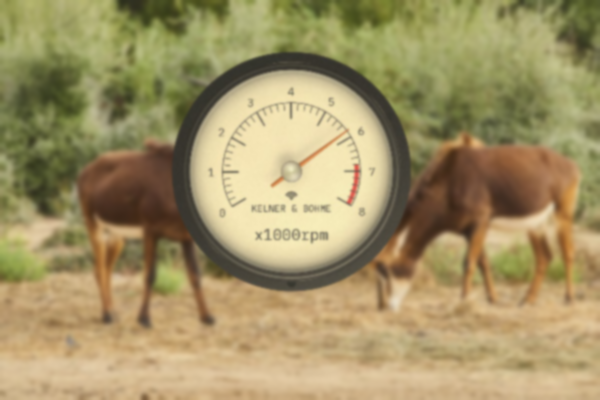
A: 5800 rpm
